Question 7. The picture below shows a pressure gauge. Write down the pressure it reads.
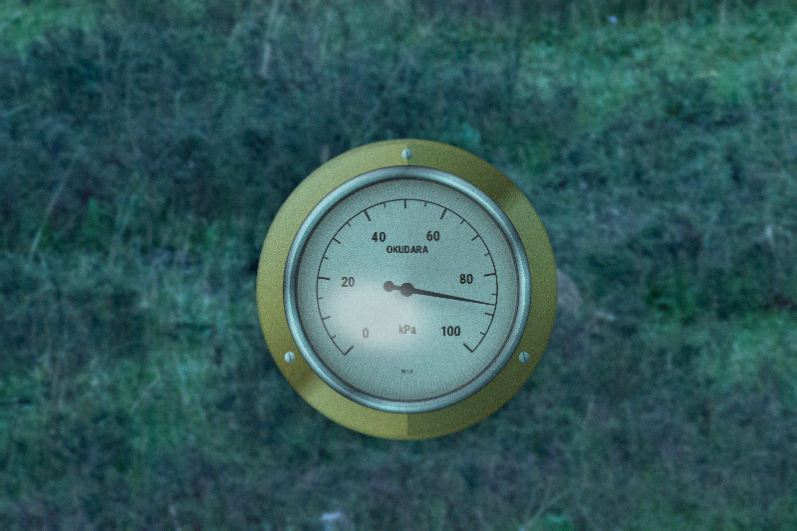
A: 87.5 kPa
